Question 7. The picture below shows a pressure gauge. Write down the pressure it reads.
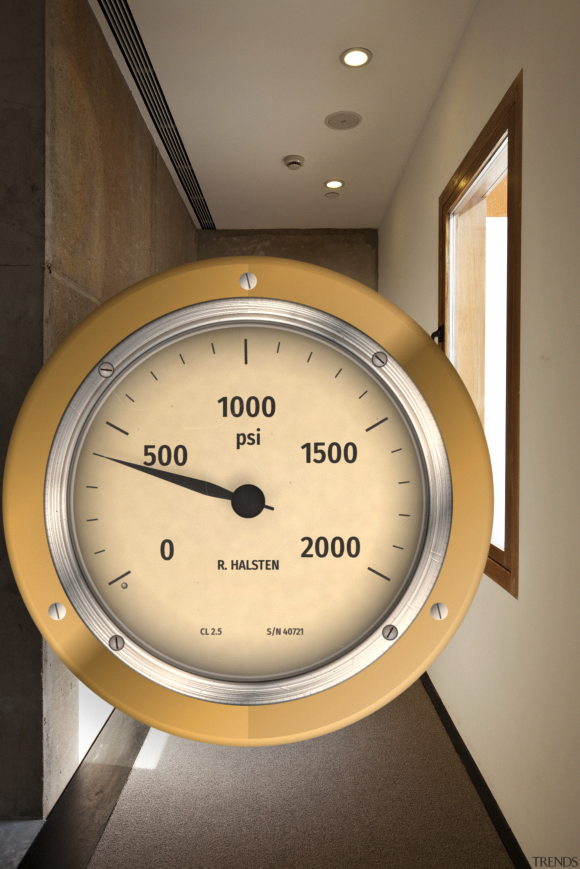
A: 400 psi
